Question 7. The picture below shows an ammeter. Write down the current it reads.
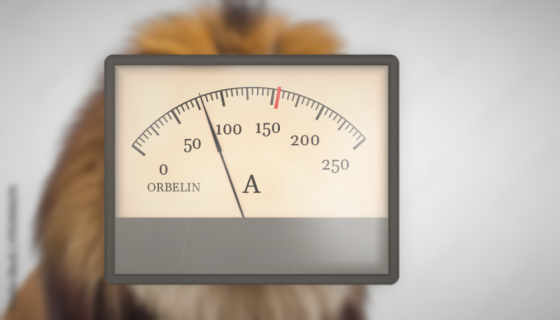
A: 80 A
